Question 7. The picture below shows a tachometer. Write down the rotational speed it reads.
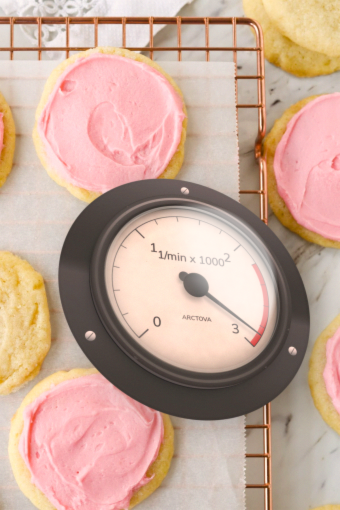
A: 2900 rpm
